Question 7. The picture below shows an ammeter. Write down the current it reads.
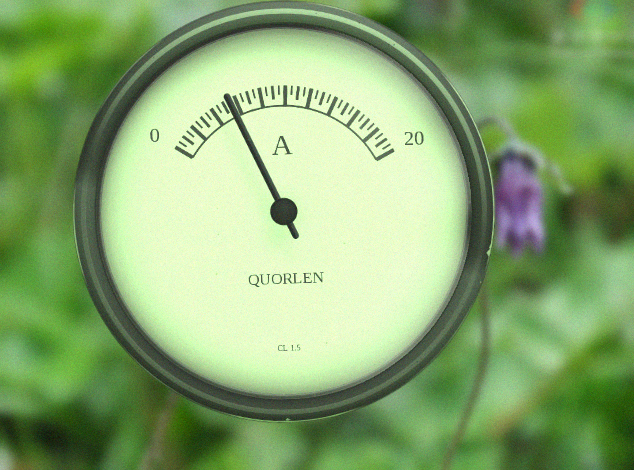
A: 5.5 A
